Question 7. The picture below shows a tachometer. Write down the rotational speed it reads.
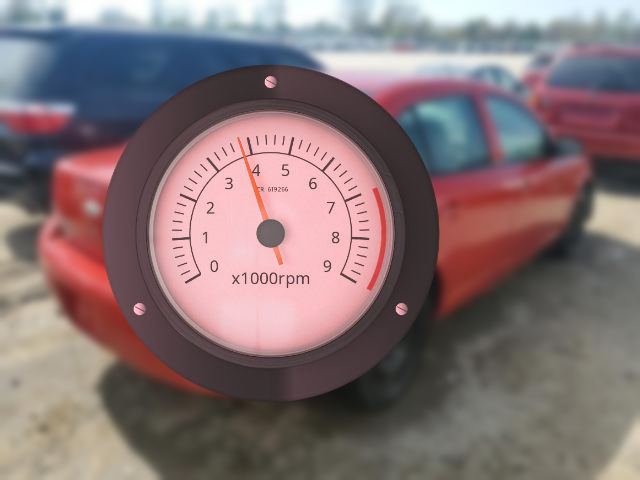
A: 3800 rpm
